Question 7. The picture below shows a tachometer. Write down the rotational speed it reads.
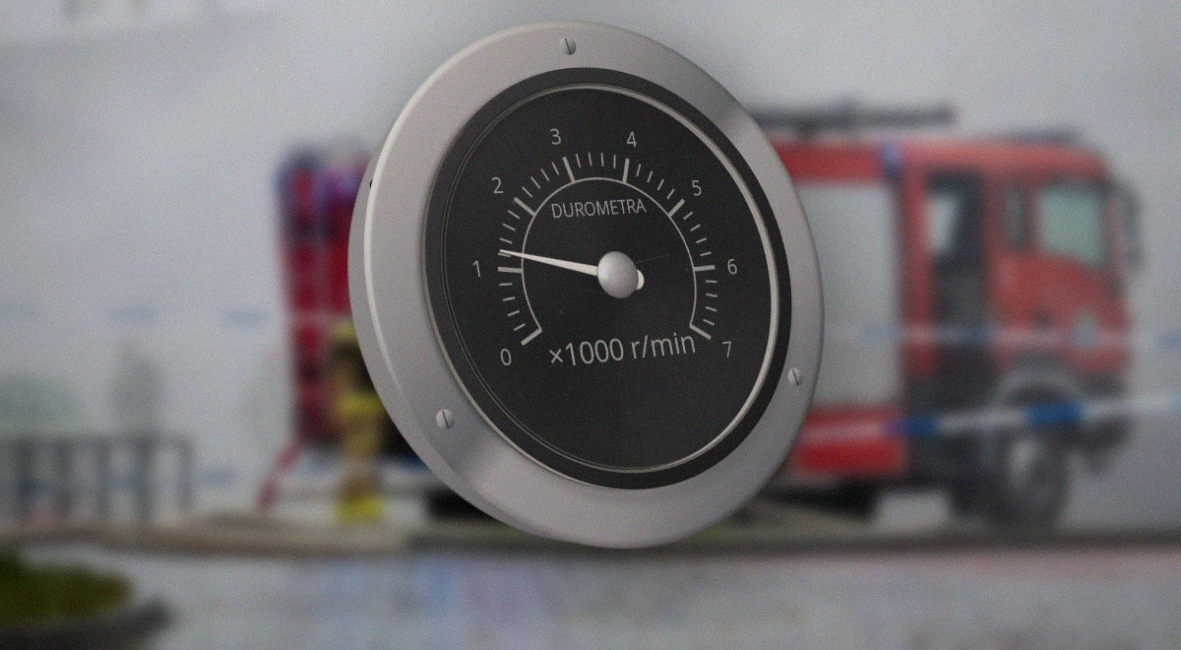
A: 1200 rpm
